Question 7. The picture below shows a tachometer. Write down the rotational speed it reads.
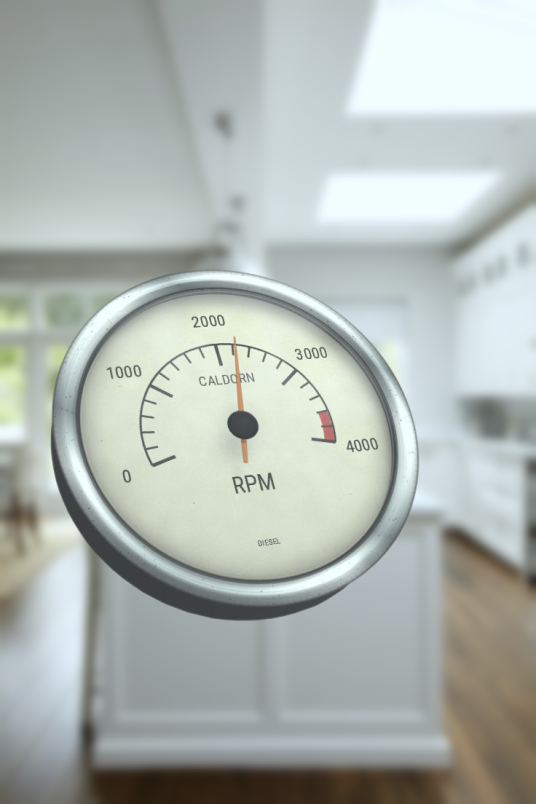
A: 2200 rpm
